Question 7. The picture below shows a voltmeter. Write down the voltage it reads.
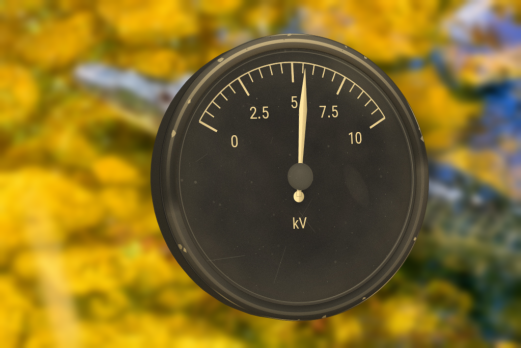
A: 5.5 kV
